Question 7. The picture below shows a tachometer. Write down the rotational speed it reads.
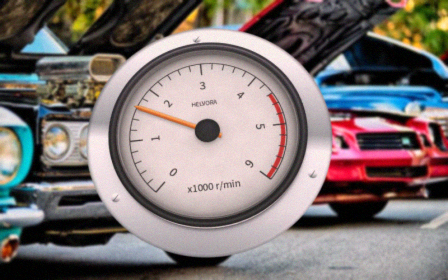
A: 1600 rpm
